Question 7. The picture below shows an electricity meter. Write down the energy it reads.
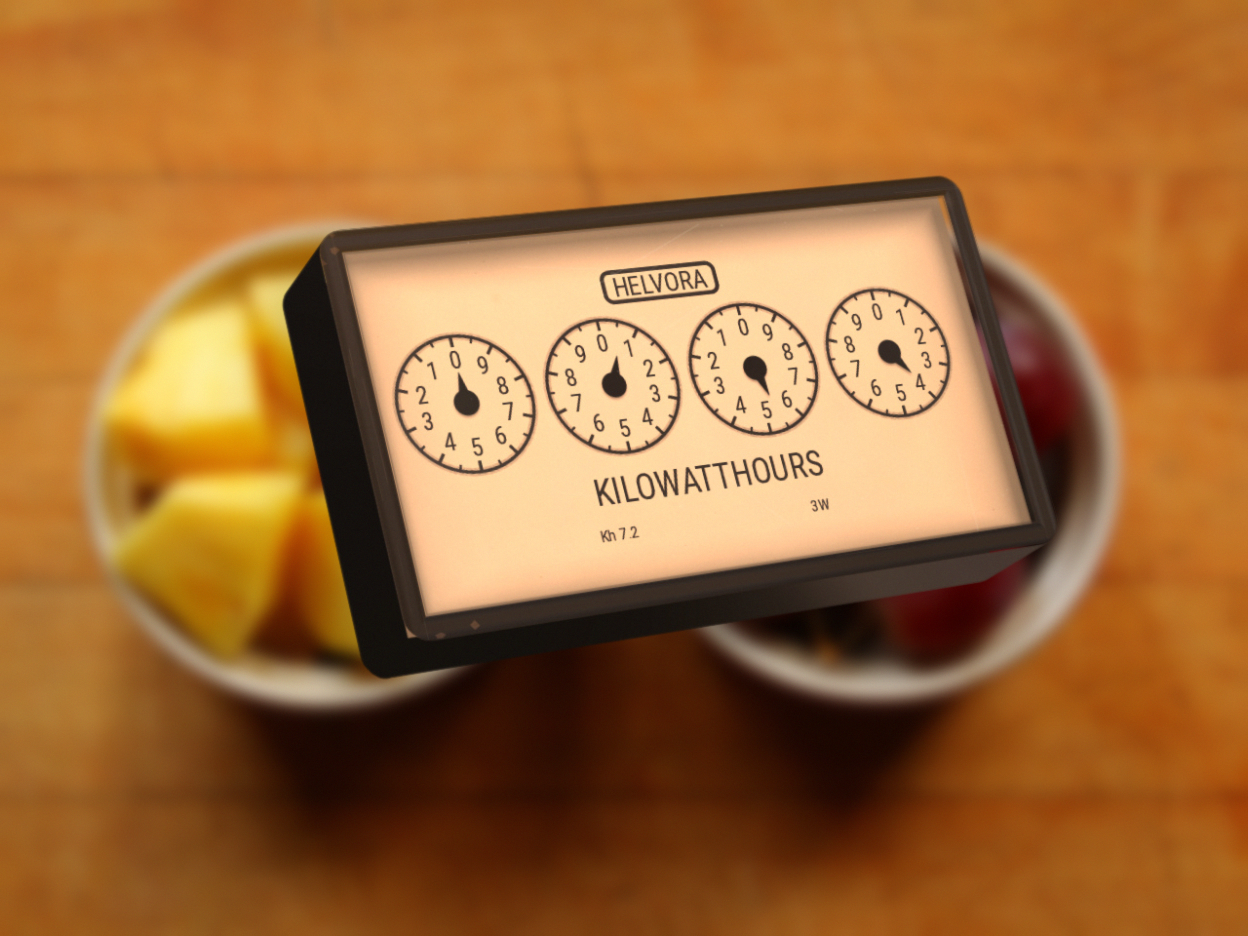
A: 54 kWh
